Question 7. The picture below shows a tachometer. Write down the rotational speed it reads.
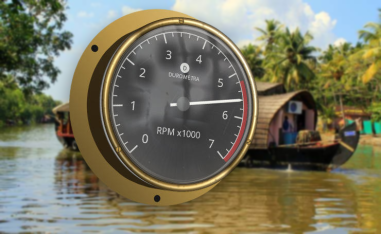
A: 5600 rpm
